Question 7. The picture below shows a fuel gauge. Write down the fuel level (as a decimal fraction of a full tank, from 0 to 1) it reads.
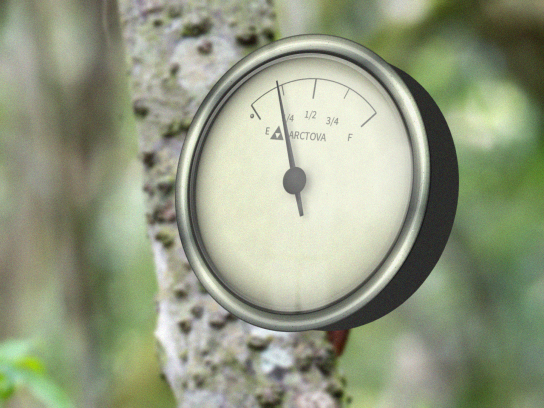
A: 0.25
